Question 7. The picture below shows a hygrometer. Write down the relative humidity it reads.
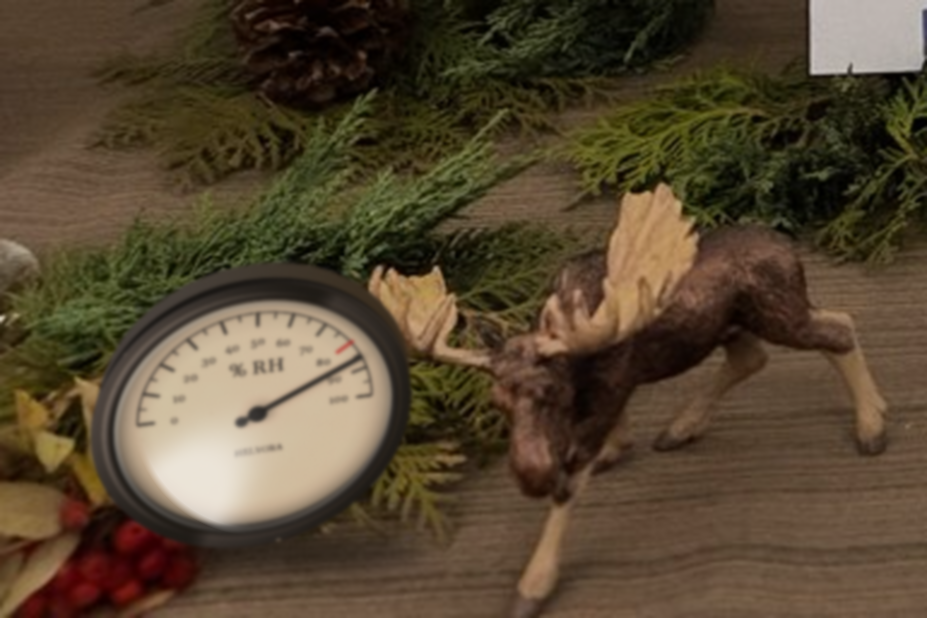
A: 85 %
